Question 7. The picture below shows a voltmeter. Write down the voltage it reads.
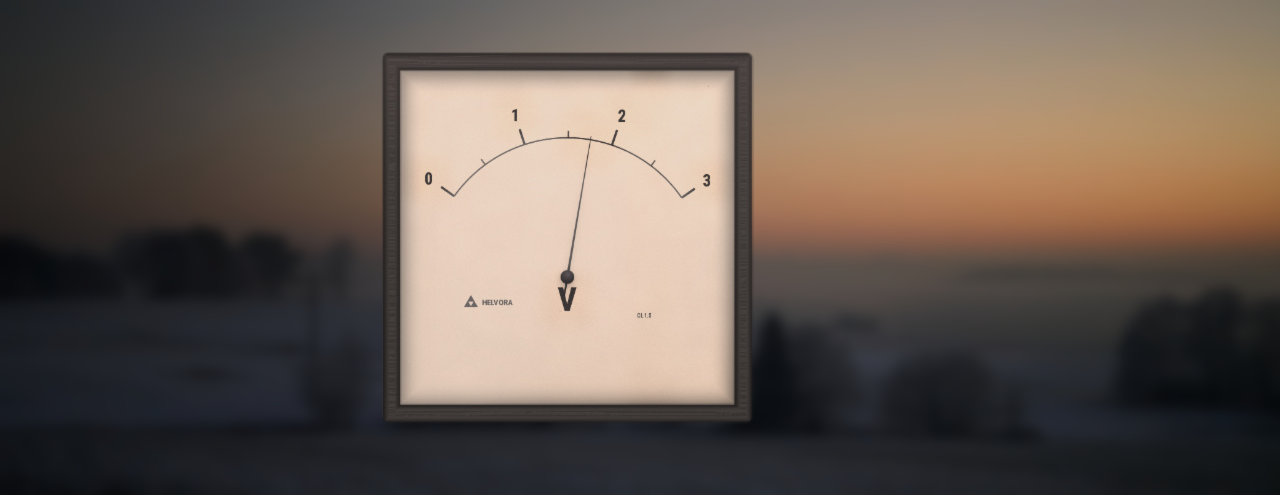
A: 1.75 V
